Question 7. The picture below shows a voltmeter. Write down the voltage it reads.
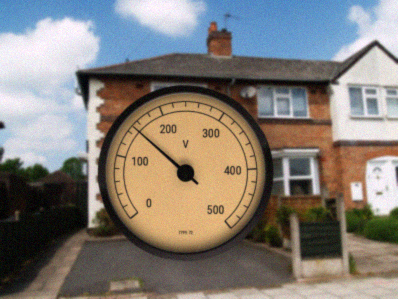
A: 150 V
